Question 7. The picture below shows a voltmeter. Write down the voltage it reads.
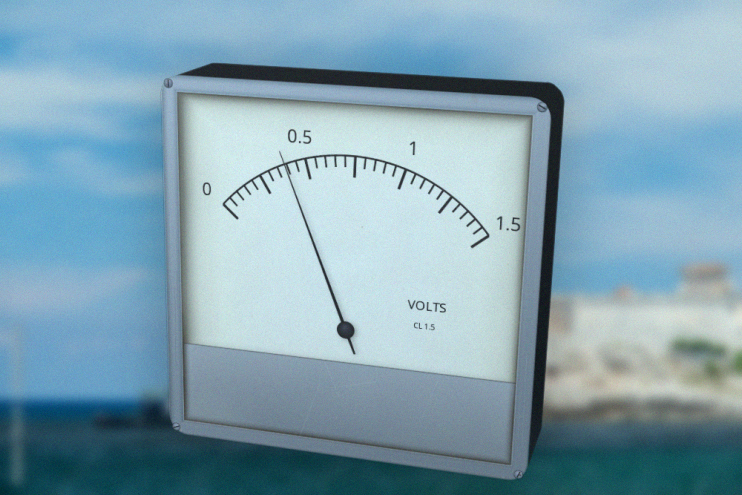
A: 0.4 V
